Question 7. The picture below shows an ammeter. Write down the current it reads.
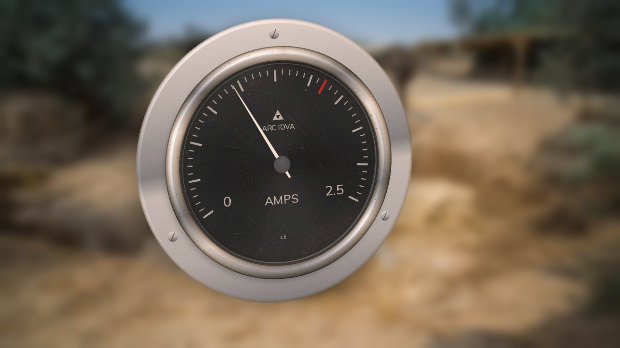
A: 0.95 A
